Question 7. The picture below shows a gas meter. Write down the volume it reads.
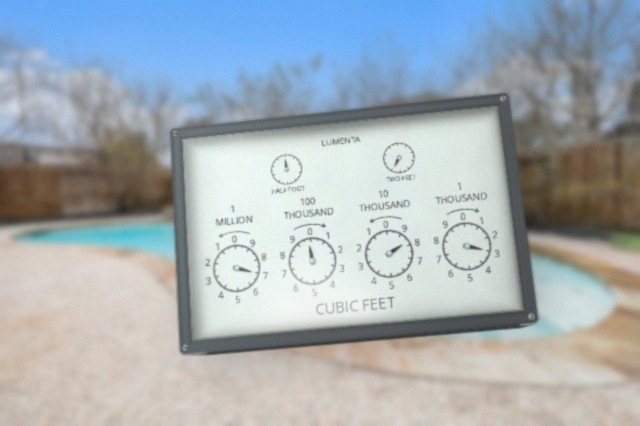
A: 698300 ft³
